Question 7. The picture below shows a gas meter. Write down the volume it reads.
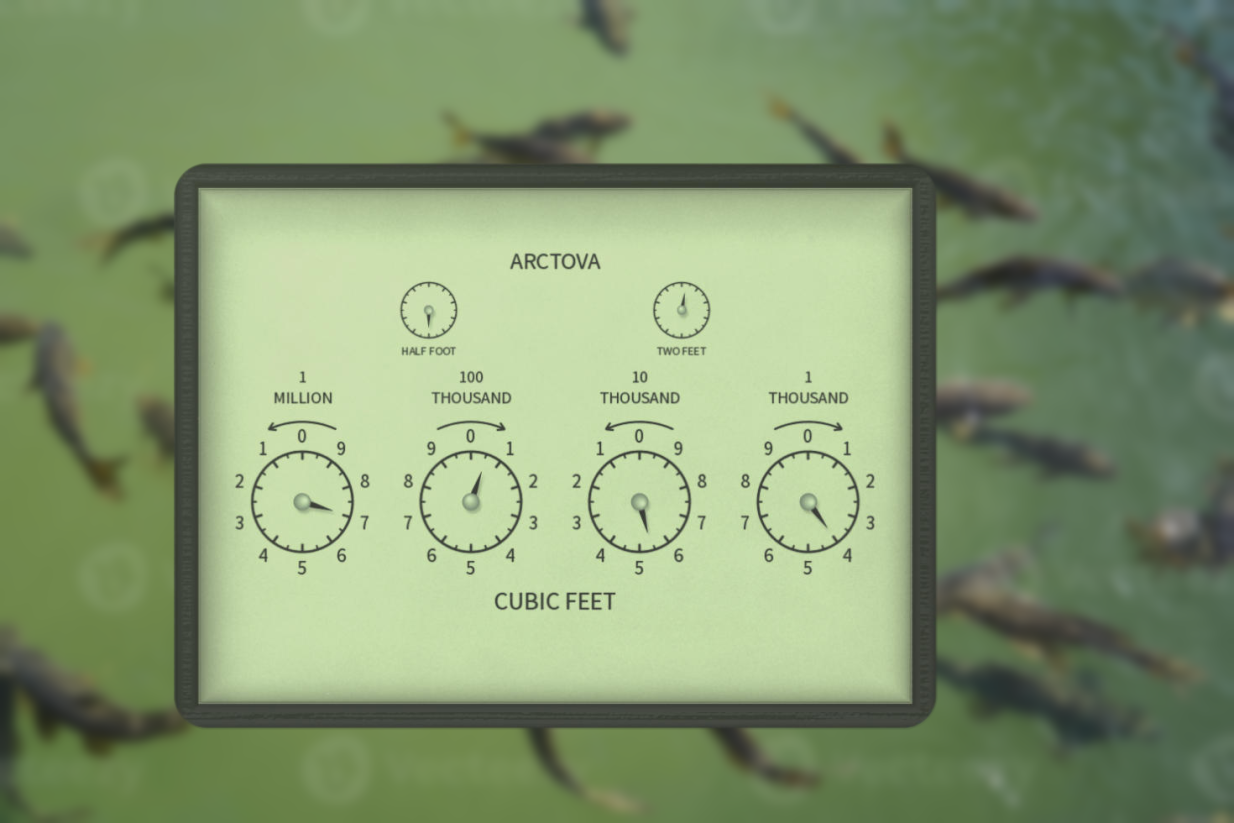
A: 705400 ft³
